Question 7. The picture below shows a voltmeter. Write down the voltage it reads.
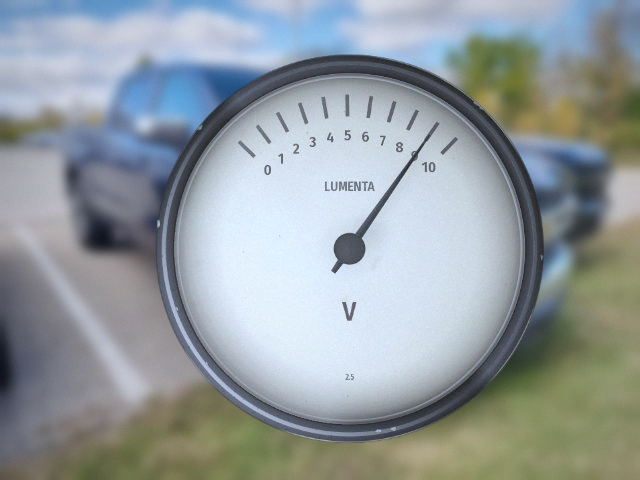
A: 9 V
